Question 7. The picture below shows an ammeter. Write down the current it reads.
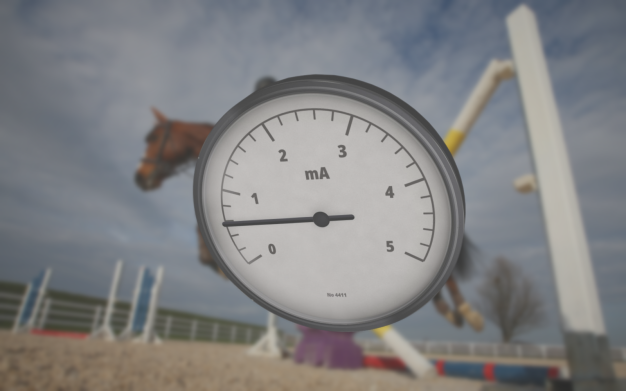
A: 0.6 mA
